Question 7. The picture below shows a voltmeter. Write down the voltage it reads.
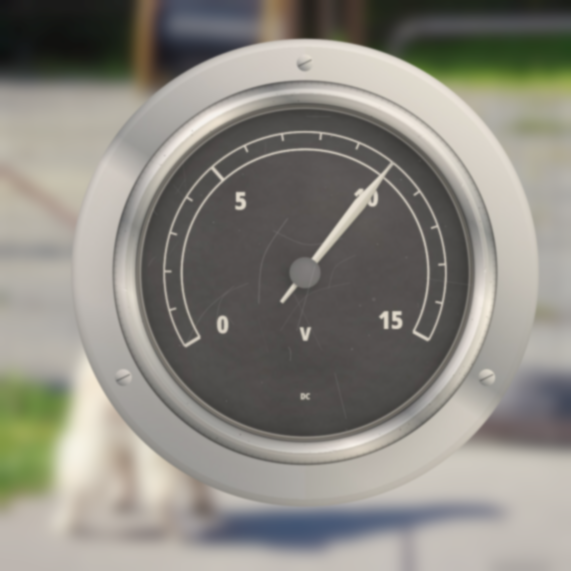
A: 10 V
